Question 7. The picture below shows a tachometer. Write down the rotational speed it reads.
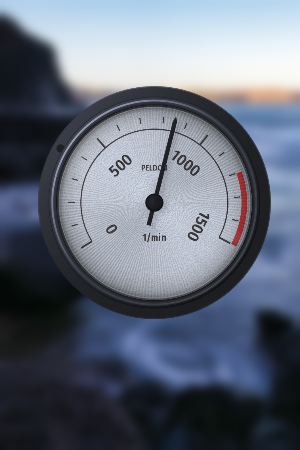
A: 850 rpm
